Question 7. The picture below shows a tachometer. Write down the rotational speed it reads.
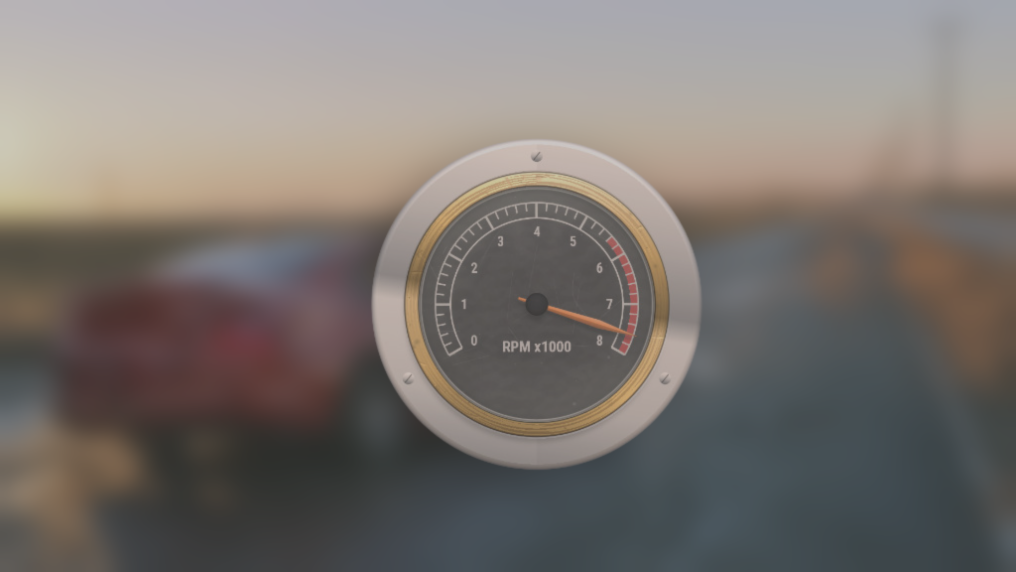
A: 7600 rpm
